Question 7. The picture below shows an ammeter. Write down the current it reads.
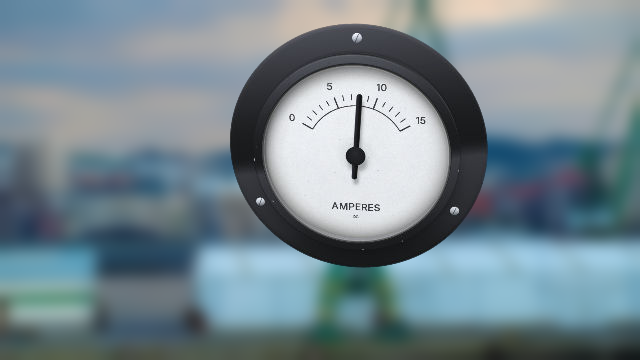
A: 8 A
